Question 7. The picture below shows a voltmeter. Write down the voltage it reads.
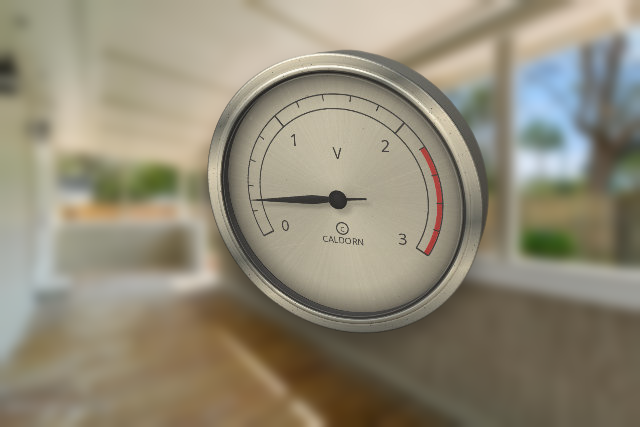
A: 0.3 V
